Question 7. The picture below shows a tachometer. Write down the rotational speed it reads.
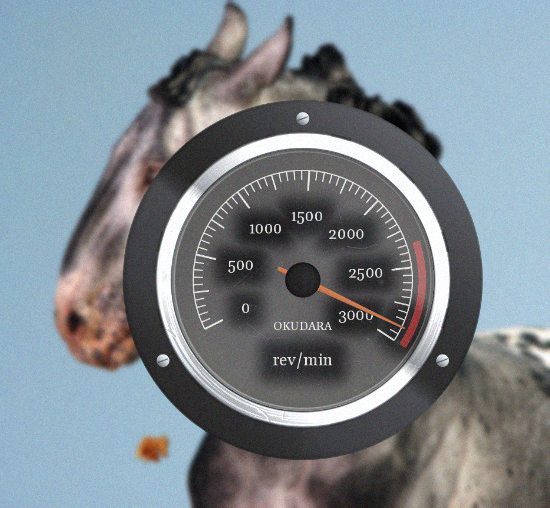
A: 2900 rpm
